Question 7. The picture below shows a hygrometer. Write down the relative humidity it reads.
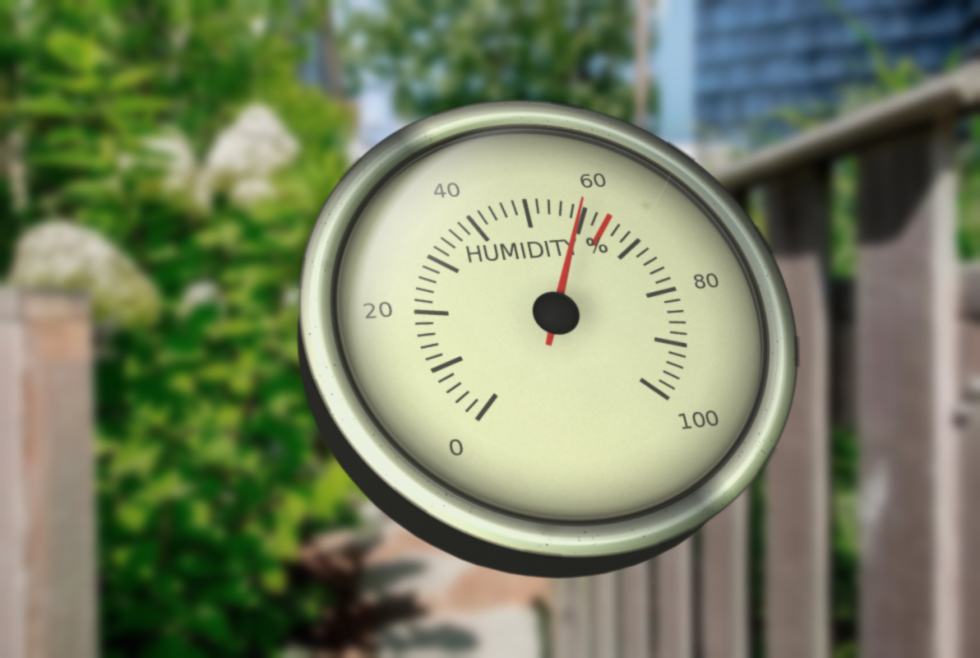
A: 59 %
